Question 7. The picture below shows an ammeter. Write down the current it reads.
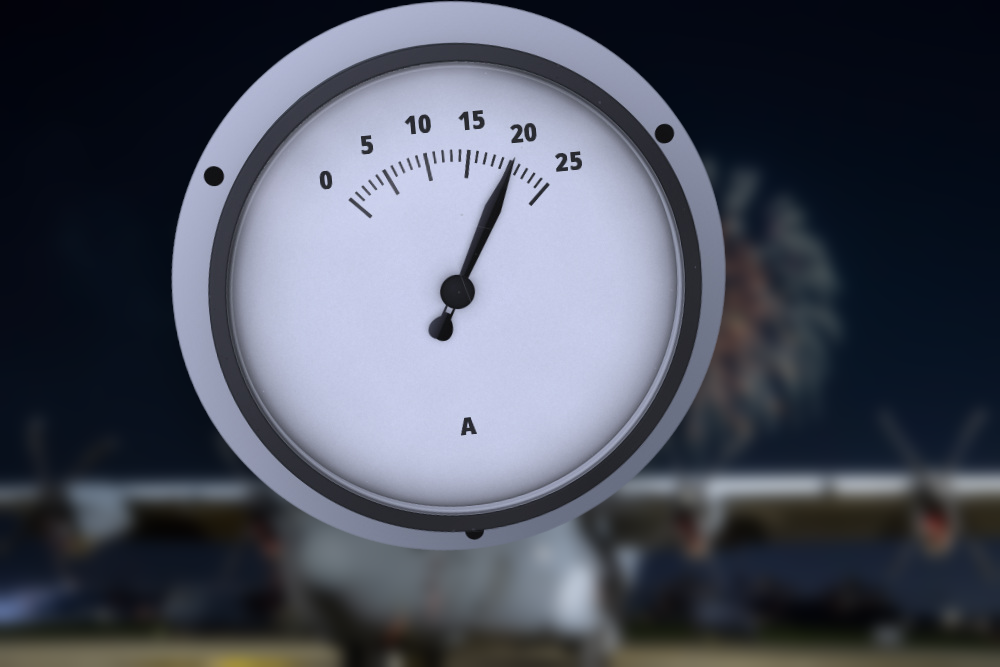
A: 20 A
